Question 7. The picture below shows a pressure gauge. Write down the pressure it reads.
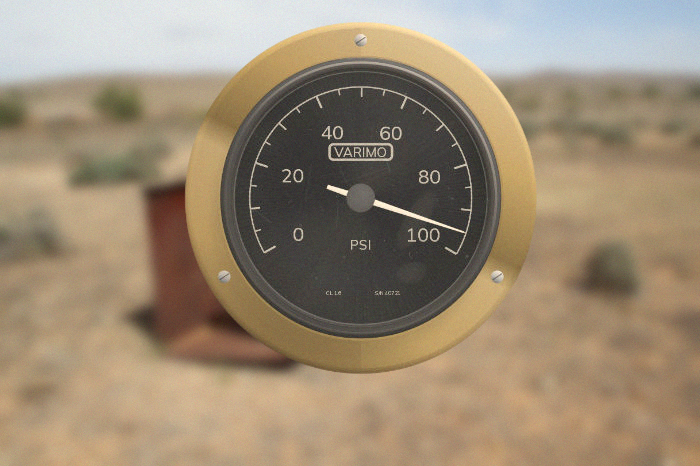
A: 95 psi
